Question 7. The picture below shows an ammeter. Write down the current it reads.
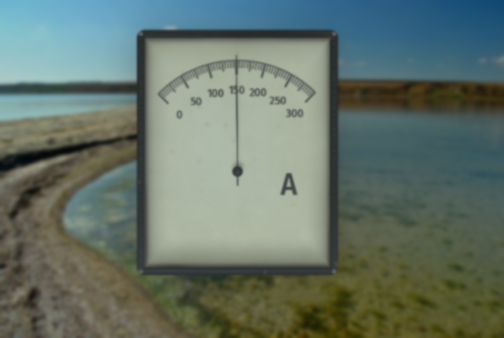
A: 150 A
